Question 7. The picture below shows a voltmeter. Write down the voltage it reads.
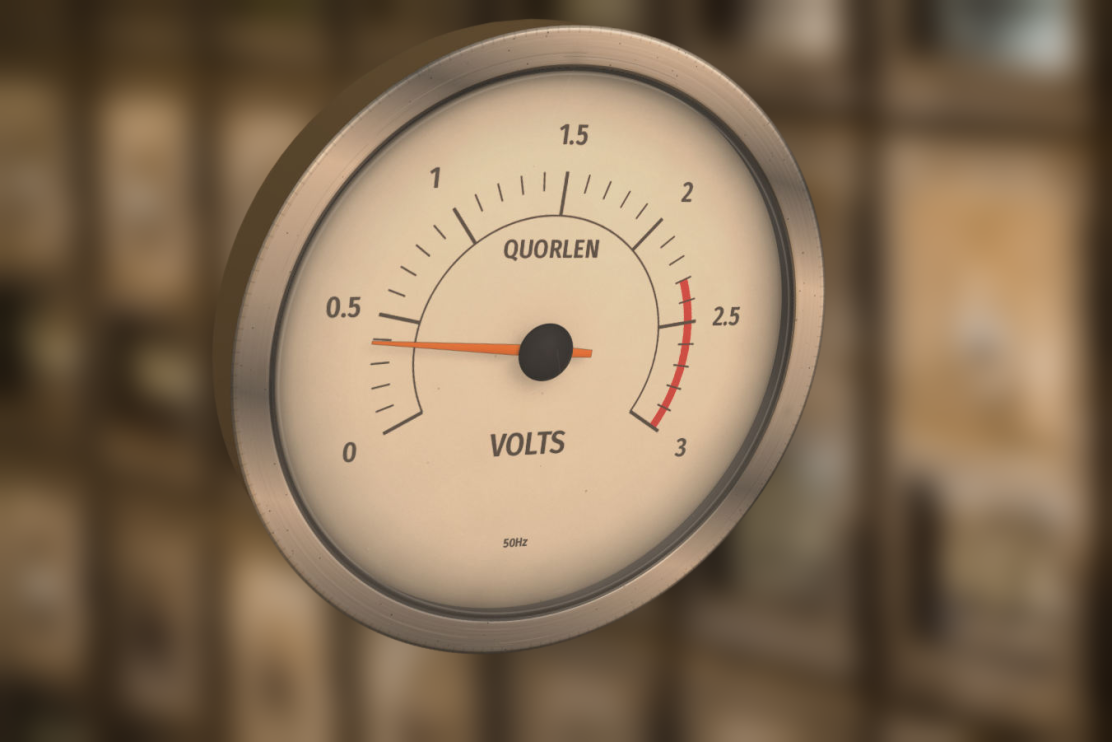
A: 0.4 V
